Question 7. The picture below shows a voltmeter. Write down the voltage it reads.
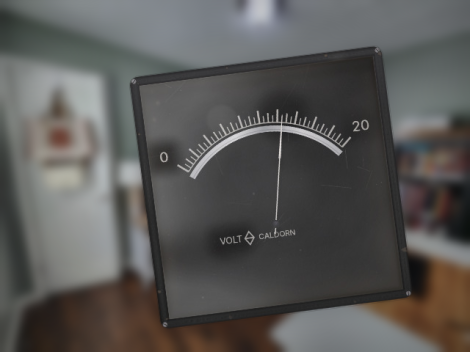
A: 12.5 V
